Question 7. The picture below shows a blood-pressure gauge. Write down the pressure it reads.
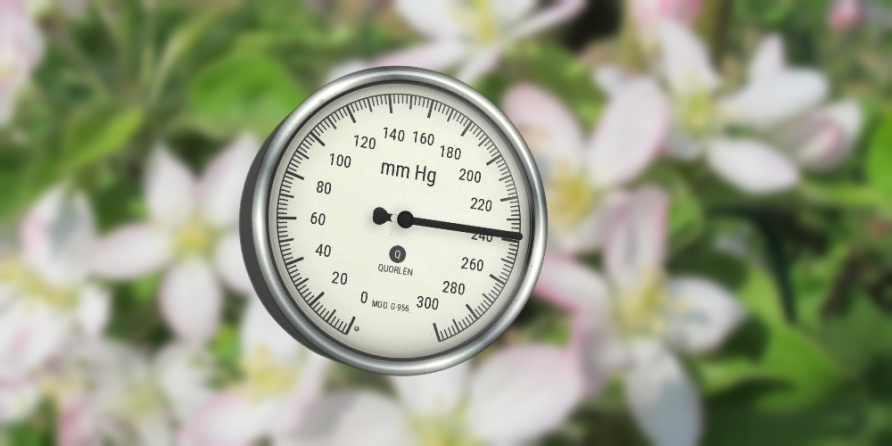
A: 238 mmHg
